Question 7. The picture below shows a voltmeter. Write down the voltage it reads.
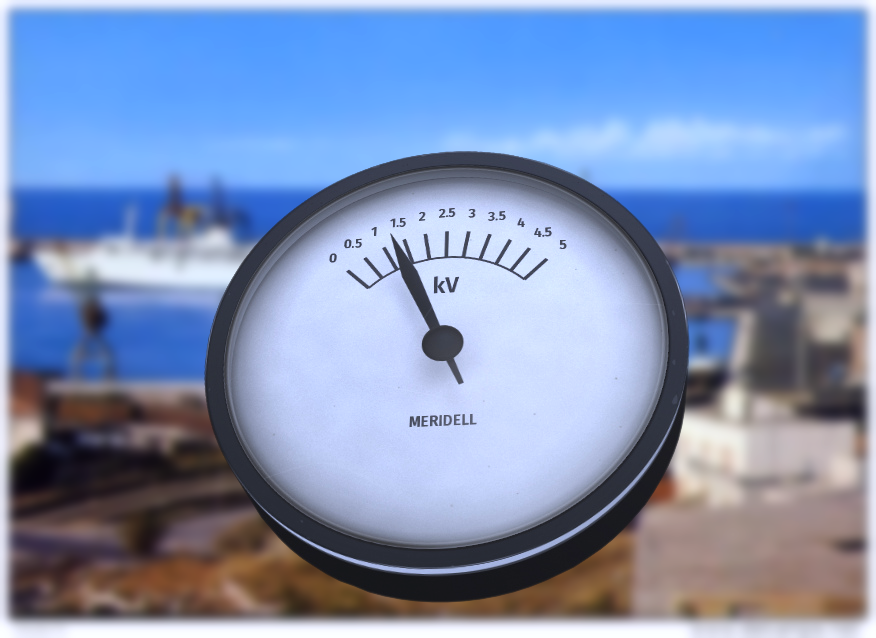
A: 1.25 kV
